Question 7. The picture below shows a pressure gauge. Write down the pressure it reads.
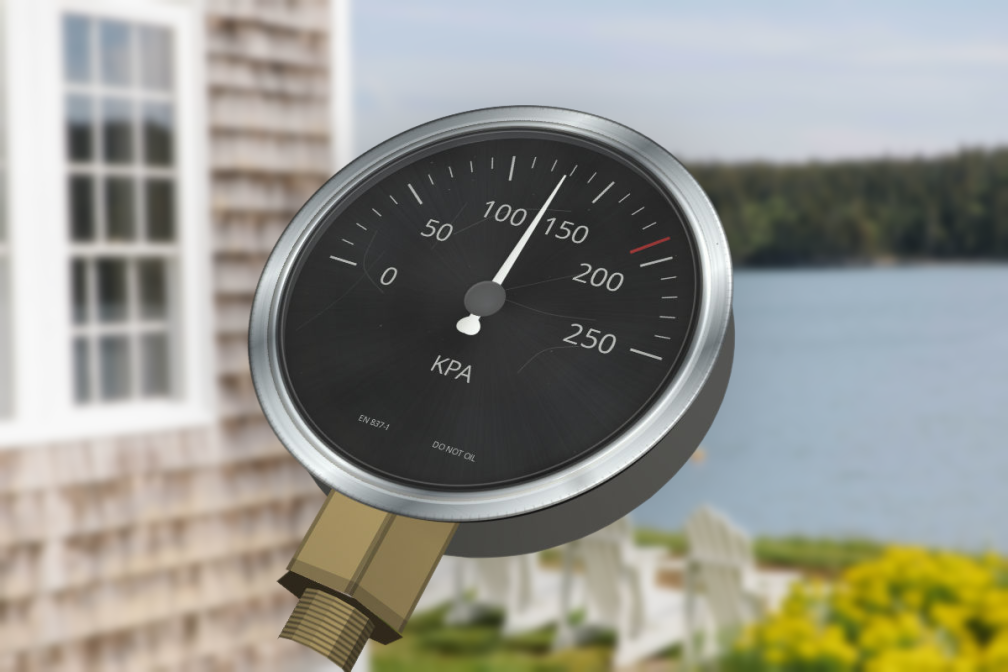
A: 130 kPa
